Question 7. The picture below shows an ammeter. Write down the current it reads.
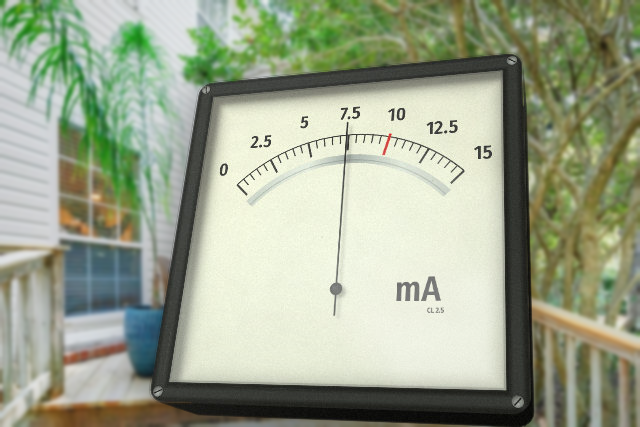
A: 7.5 mA
